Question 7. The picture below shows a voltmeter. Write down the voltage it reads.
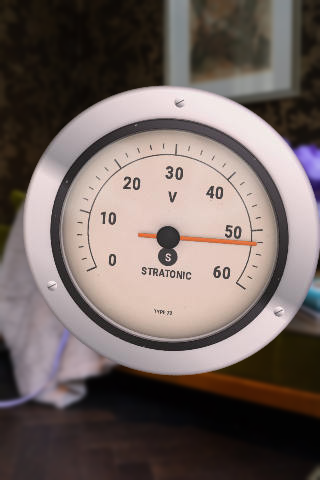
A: 52 V
